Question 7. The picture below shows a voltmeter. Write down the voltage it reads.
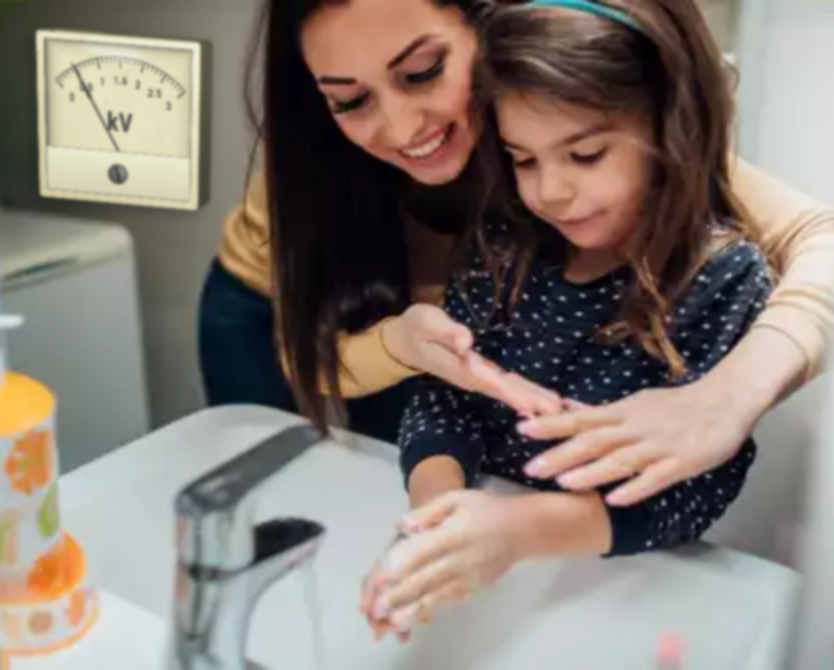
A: 0.5 kV
